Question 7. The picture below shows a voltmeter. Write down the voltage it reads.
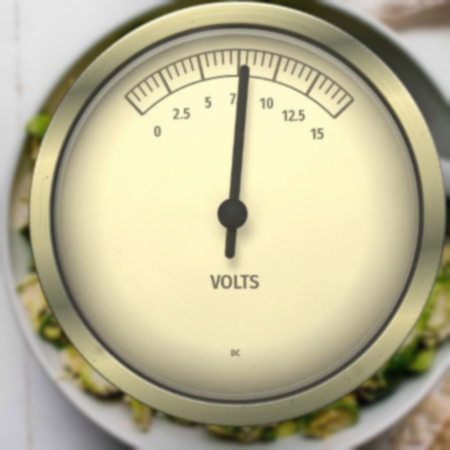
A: 8 V
